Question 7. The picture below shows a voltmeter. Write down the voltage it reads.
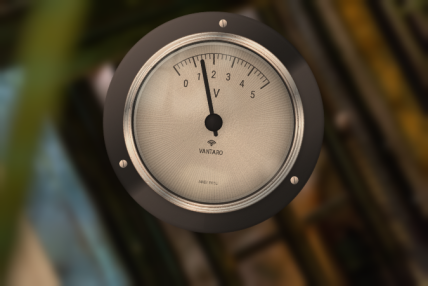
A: 1.4 V
